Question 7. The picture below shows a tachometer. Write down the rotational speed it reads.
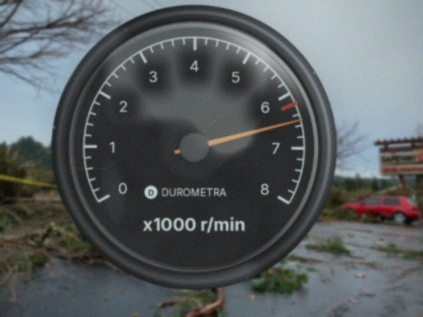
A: 6500 rpm
